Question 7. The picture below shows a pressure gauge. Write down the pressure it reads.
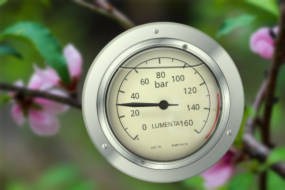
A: 30 bar
